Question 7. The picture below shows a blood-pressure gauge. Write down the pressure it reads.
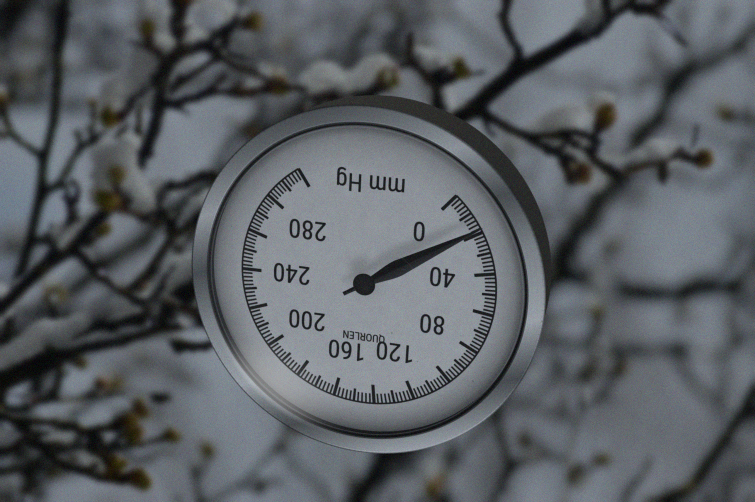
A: 18 mmHg
